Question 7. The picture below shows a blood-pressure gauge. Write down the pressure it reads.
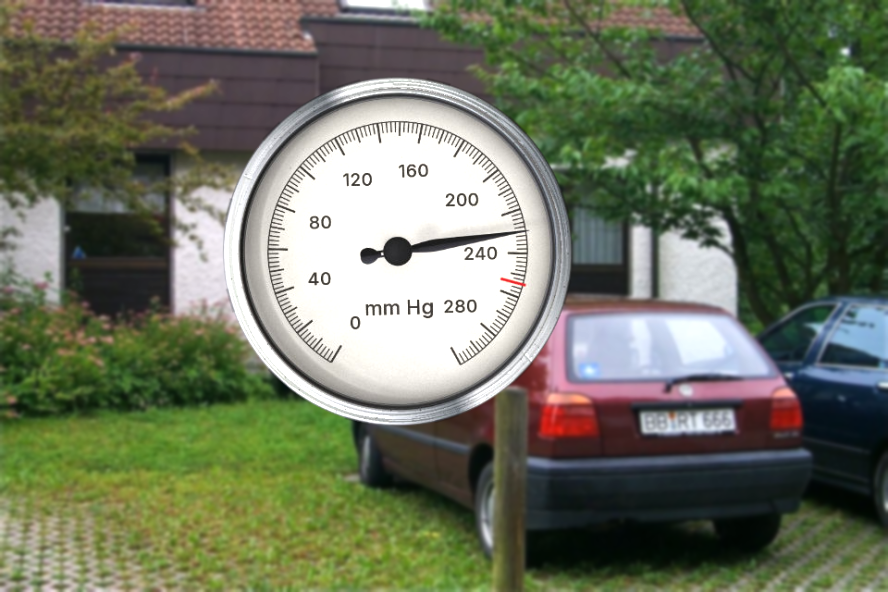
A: 230 mmHg
